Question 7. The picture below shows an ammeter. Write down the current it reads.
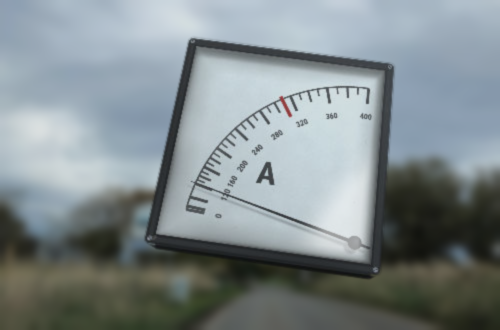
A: 120 A
